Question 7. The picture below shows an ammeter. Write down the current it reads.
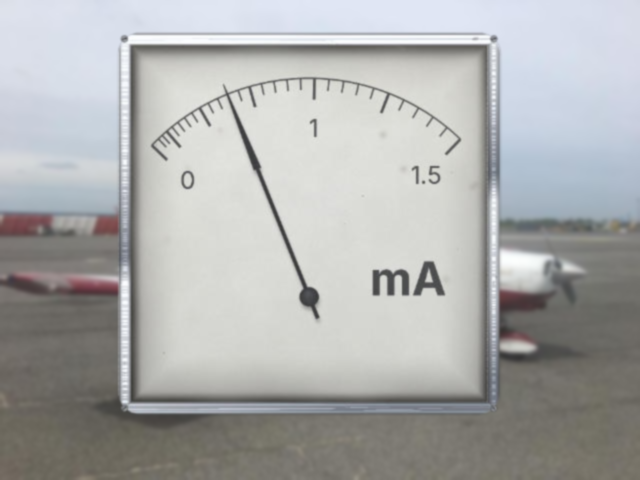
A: 0.65 mA
